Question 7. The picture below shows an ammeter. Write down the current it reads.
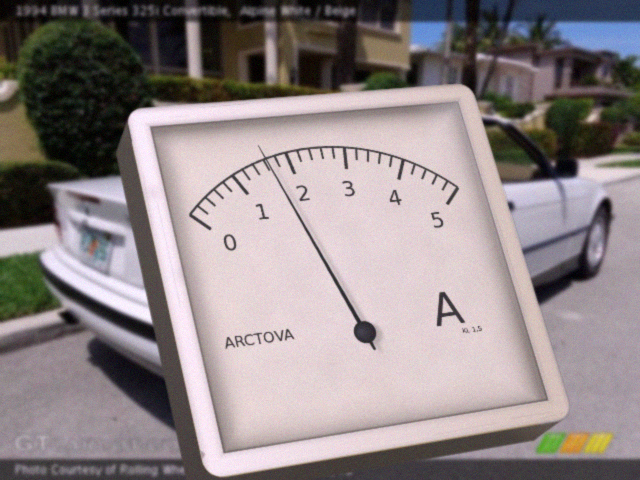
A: 1.6 A
